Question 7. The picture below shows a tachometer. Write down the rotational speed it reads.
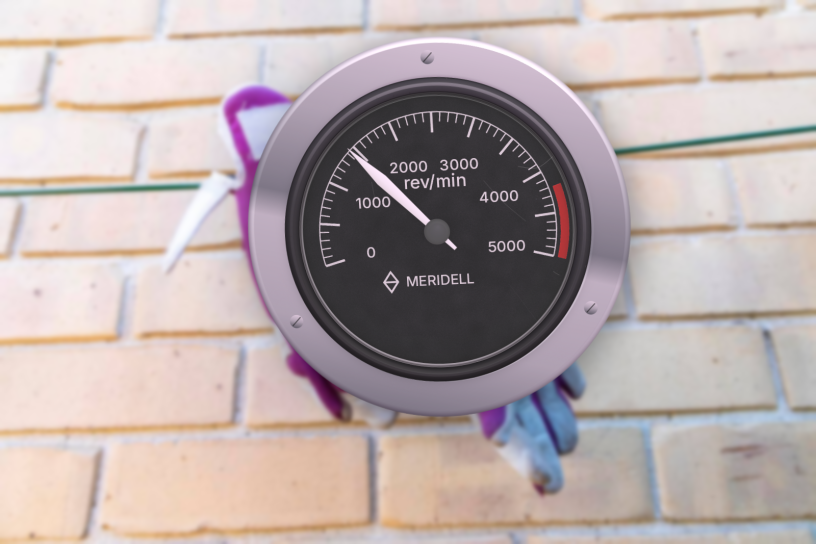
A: 1450 rpm
